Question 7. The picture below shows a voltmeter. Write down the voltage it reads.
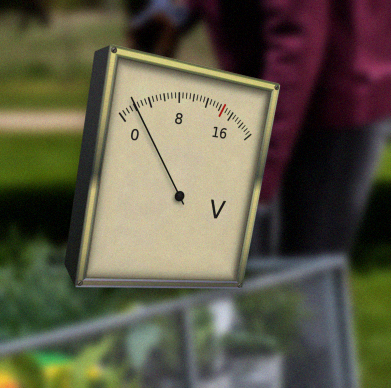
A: 2 V
